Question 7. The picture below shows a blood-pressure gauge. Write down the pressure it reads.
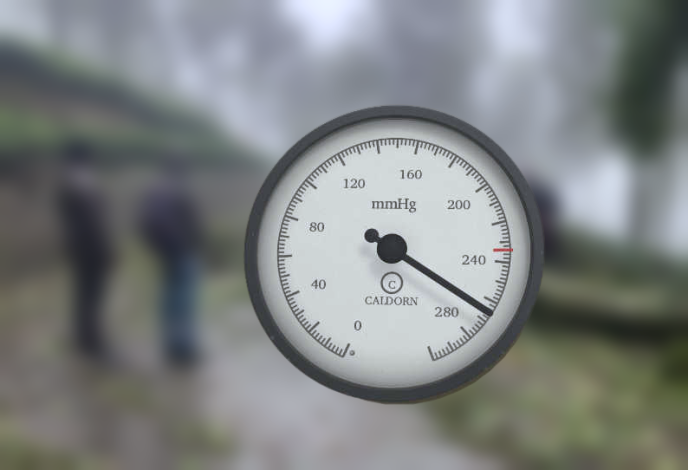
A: 266 mmHg
